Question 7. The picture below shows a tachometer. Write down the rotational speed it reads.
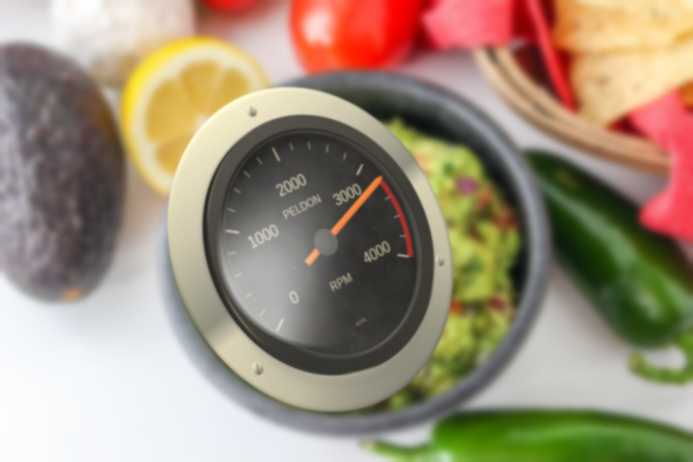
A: 3200 rpm
